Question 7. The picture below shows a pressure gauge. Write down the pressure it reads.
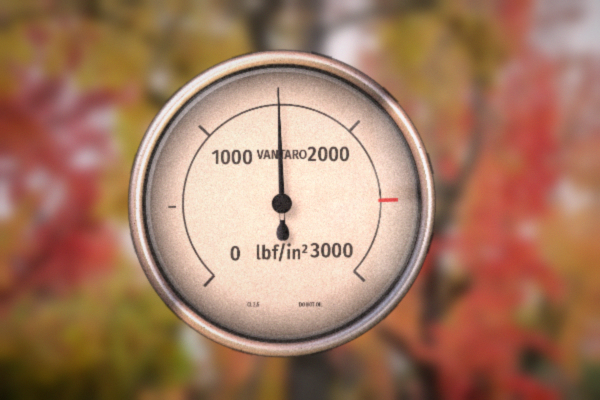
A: 1500 psi
